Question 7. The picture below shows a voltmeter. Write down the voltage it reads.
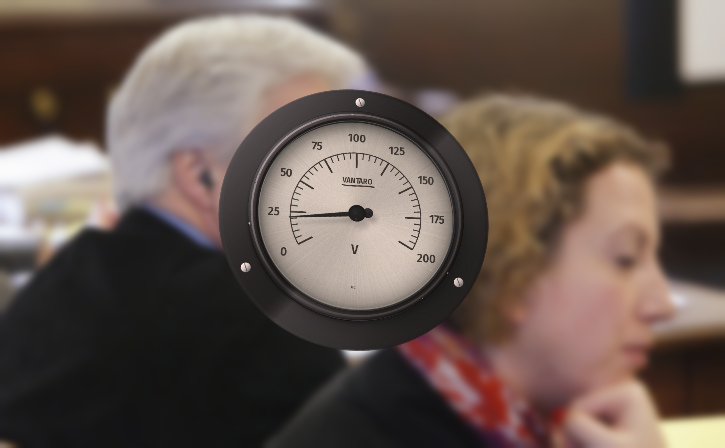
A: 20 V
